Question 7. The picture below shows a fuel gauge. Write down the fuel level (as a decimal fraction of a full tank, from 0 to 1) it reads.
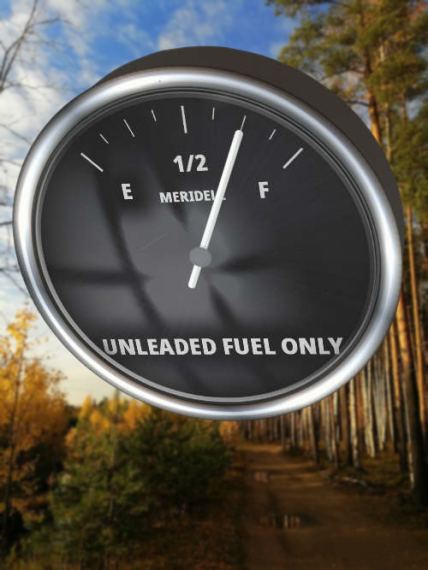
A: 0.75
